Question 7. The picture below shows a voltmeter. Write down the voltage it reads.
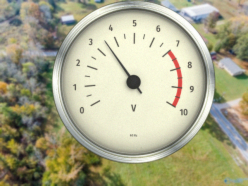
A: 3.5 V
